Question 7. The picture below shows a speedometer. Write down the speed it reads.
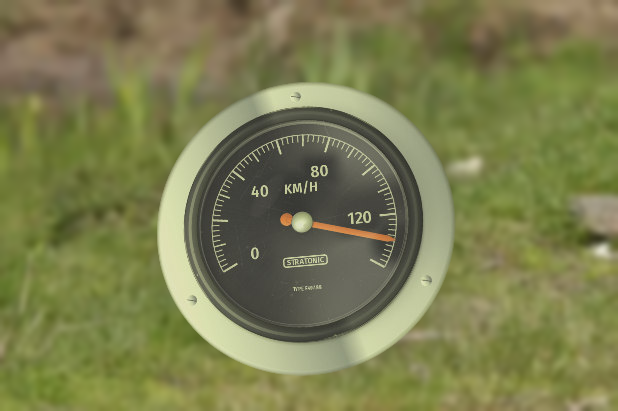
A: 130 km/h
